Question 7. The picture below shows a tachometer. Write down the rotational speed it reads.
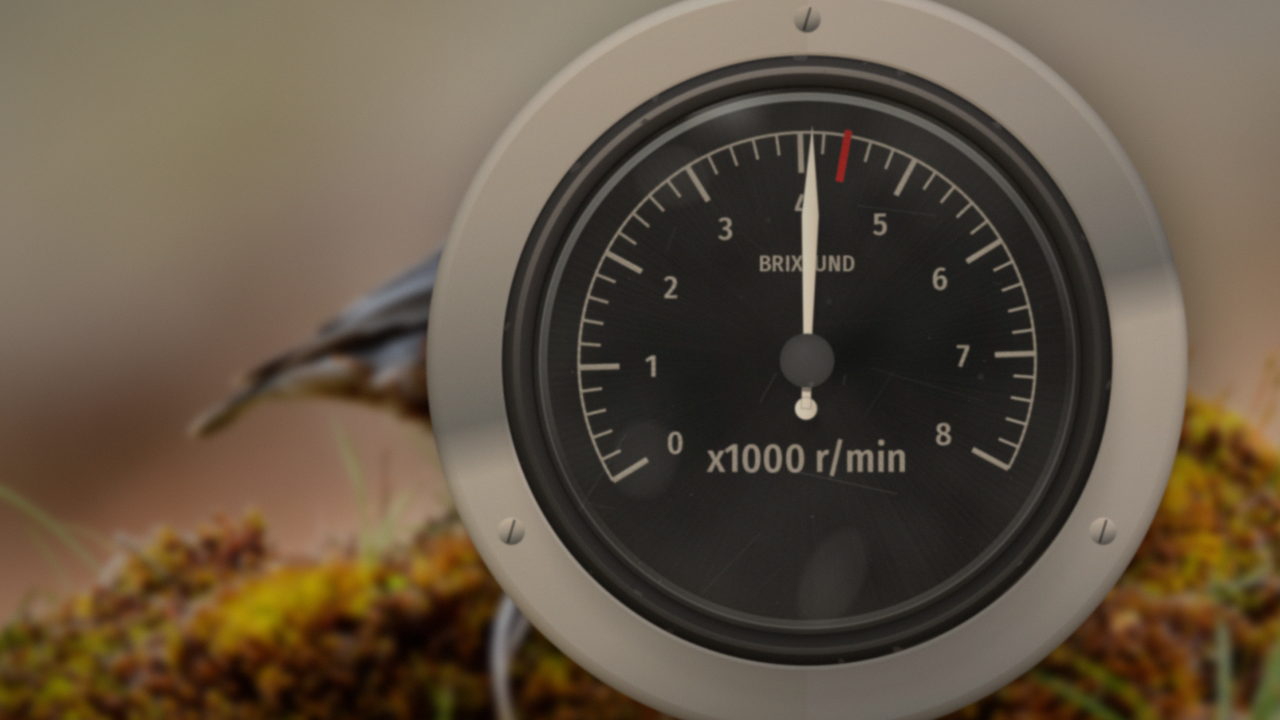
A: 4100 rpm
